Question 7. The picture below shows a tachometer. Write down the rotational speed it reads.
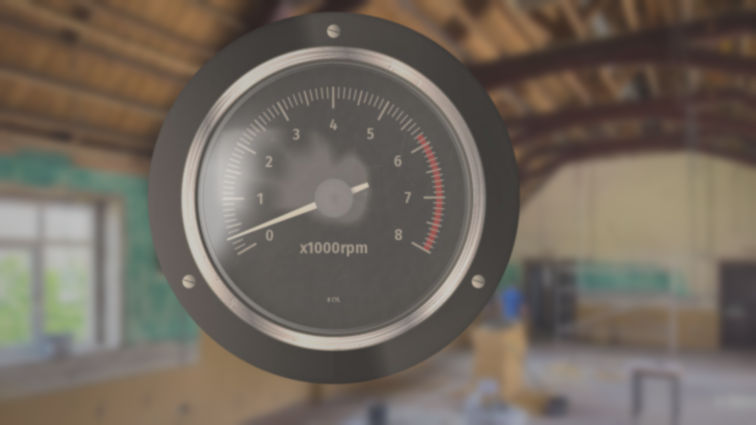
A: 300 rpm
